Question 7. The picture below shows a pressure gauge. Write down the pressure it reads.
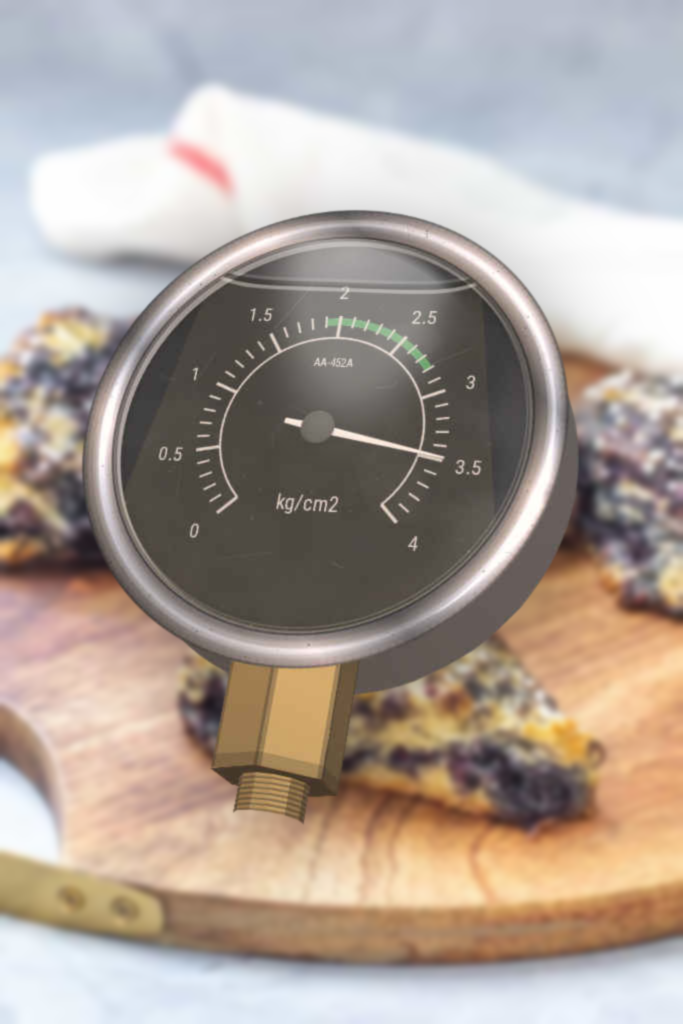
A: 3.5 kg/cm²
